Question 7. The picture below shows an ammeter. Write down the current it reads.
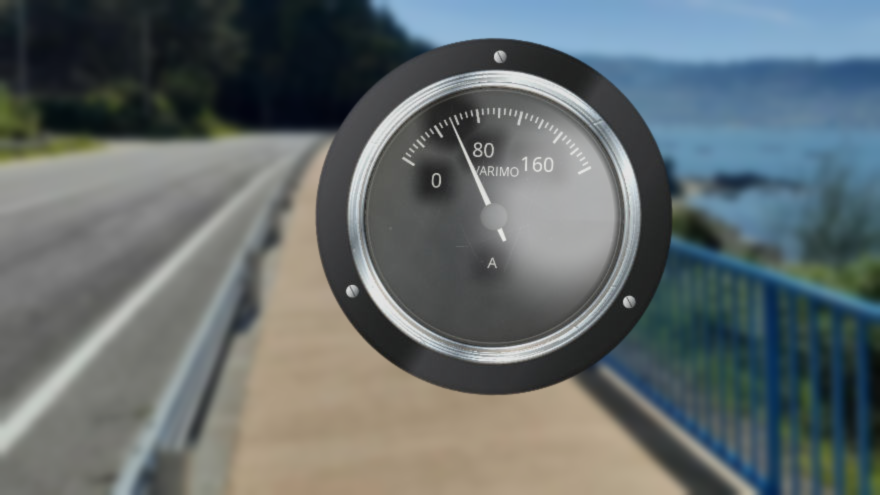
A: 55 A
